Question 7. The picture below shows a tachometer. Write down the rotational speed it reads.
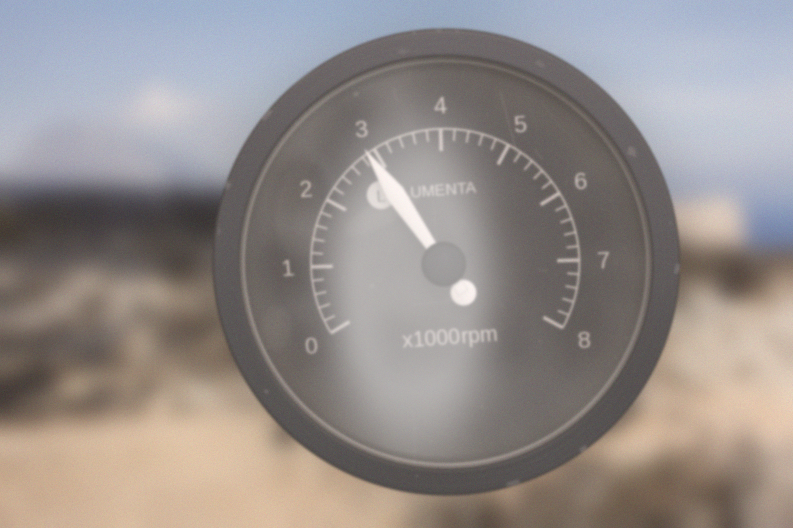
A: 2900 rpm
